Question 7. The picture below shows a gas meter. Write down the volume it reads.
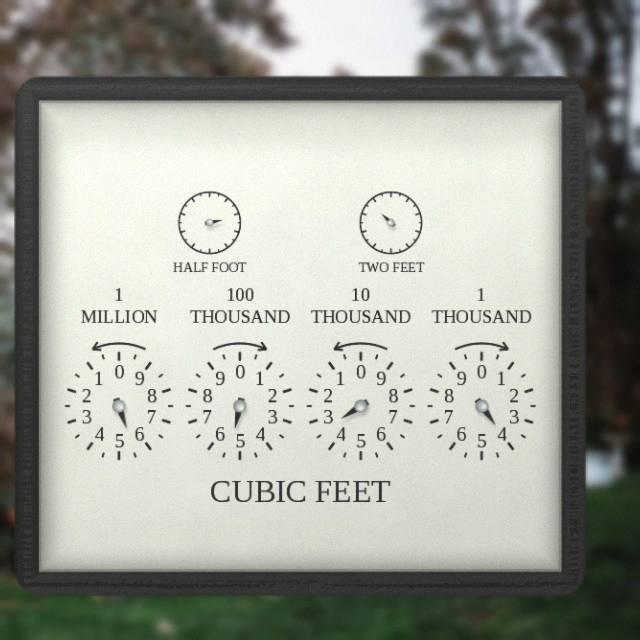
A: 553400 ft³
